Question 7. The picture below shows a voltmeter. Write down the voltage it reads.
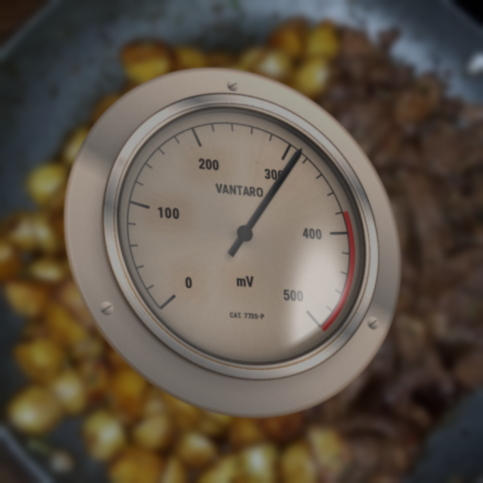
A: 310 mV
